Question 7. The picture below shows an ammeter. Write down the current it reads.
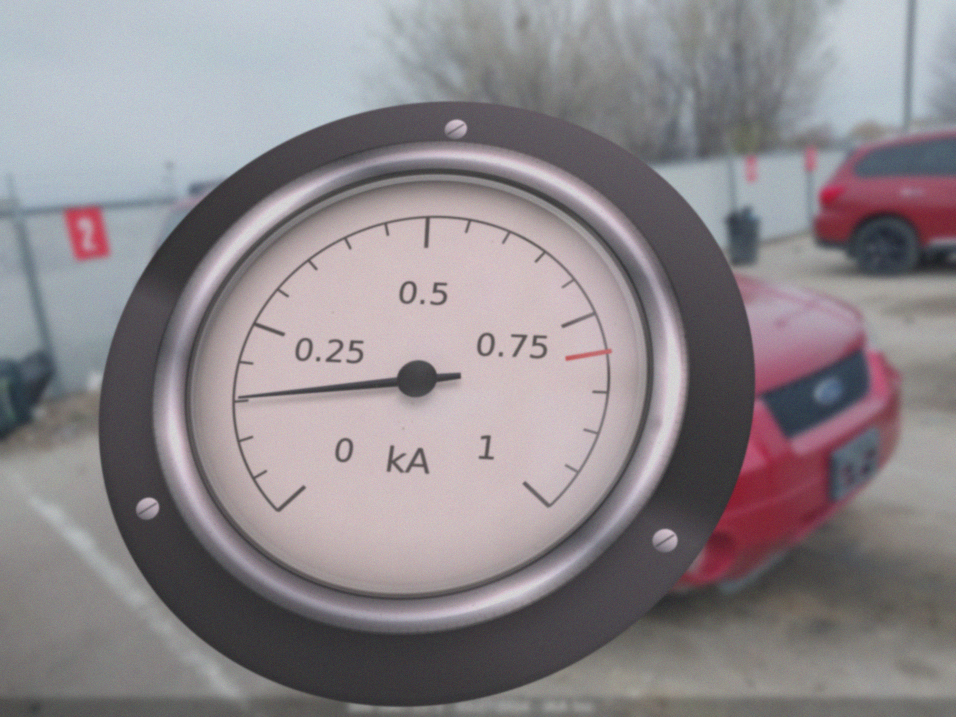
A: 0.15 kA
